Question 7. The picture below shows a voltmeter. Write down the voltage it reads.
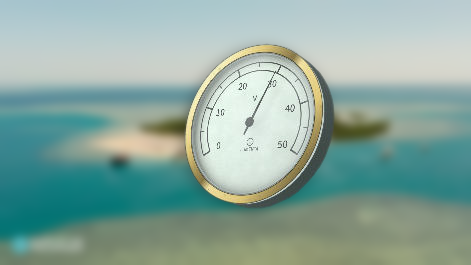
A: 30 V
